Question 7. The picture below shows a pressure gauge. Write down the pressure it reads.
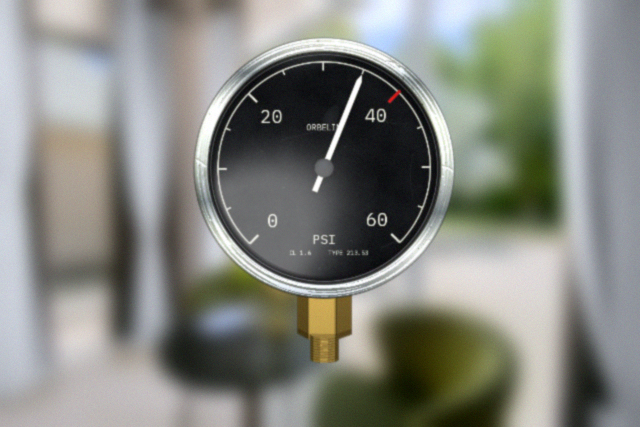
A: 35 psi
